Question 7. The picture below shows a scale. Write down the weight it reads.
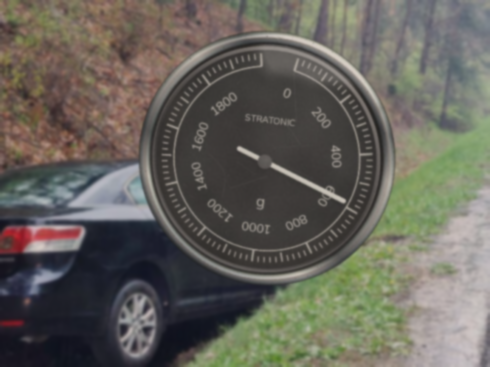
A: 580 g
